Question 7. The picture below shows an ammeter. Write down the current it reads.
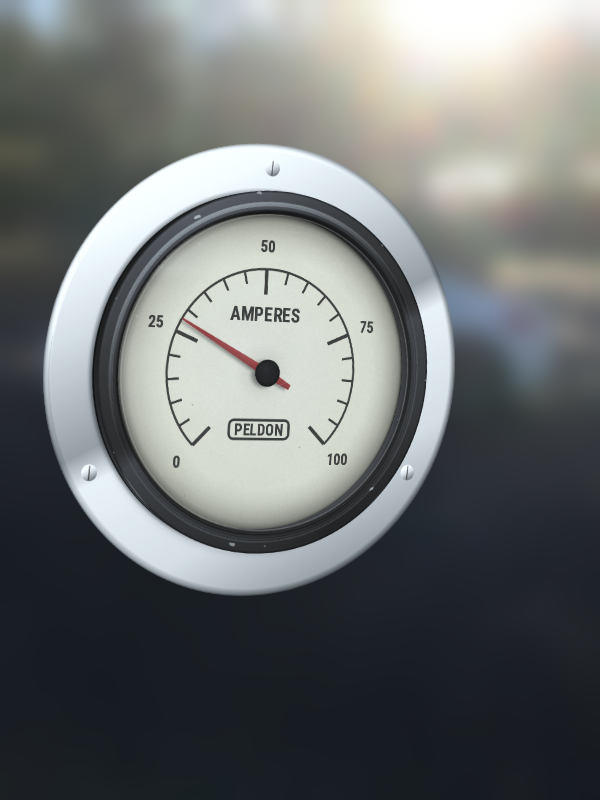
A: 27.5 A
